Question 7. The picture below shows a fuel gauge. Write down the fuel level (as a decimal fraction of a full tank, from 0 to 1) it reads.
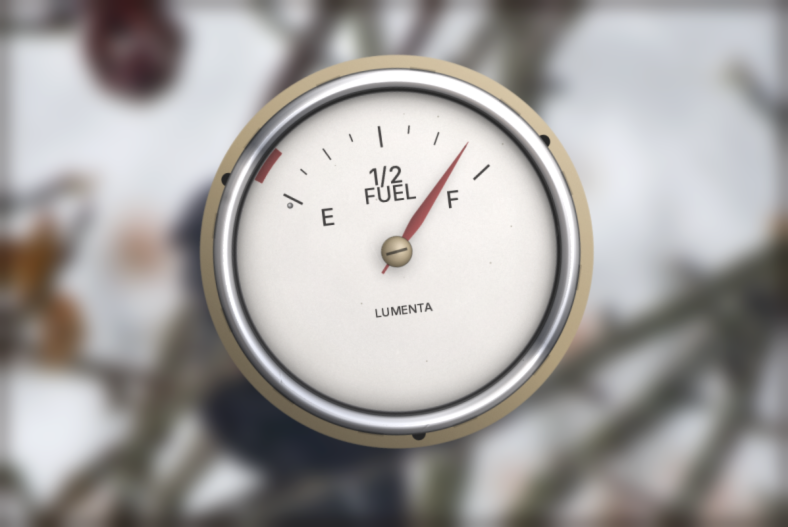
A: 0.875
